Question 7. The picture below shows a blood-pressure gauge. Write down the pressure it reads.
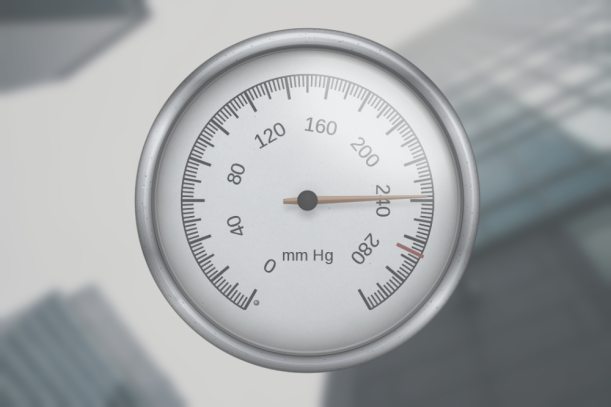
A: 238 mmHg
